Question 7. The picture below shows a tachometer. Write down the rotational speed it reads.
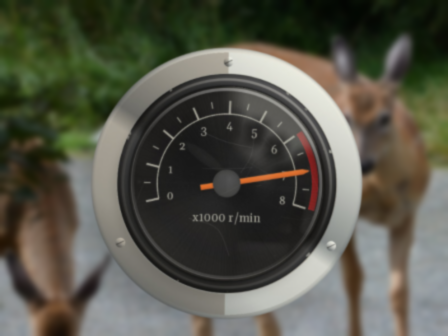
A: 7000 rpm
